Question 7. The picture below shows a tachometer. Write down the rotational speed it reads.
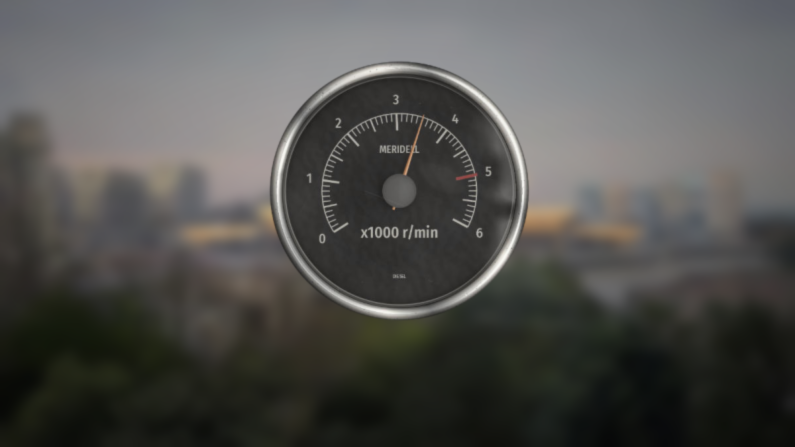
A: 3500 rpm
